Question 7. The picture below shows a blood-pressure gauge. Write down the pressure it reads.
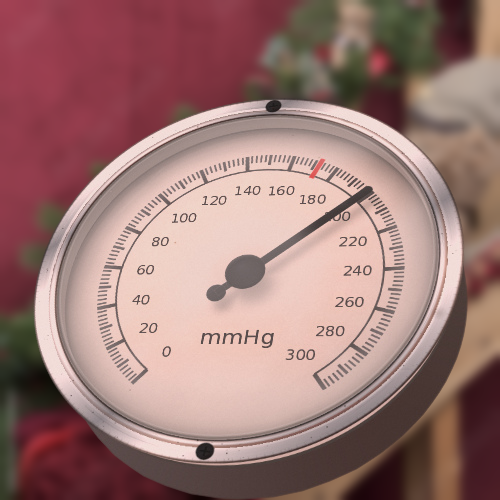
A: 200 mmHg
